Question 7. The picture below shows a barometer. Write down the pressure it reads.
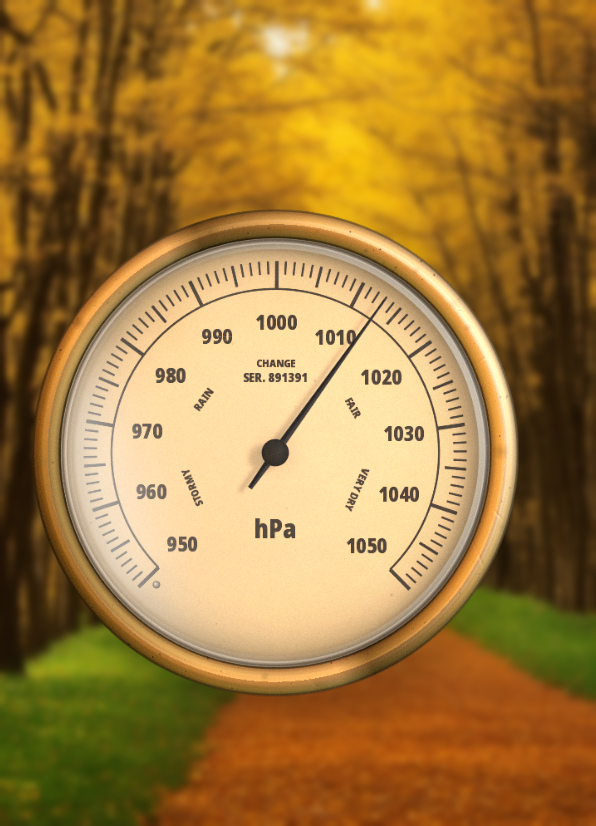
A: 1013 hPa
